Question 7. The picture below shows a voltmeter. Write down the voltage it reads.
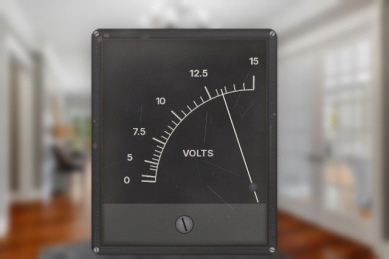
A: 13.25 V
